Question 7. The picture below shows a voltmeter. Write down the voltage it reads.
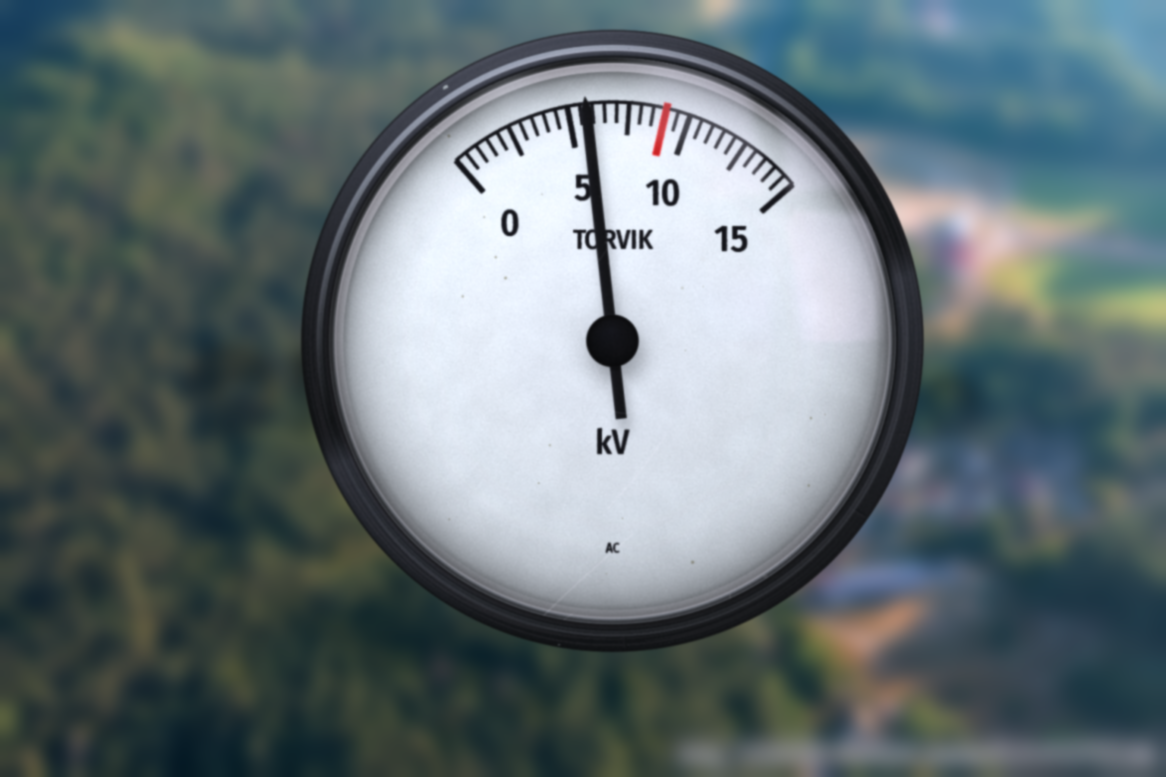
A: 5.75 kV
